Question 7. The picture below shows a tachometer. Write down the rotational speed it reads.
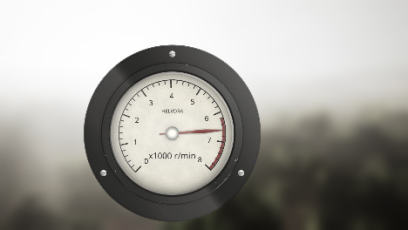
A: 6600 rpm
